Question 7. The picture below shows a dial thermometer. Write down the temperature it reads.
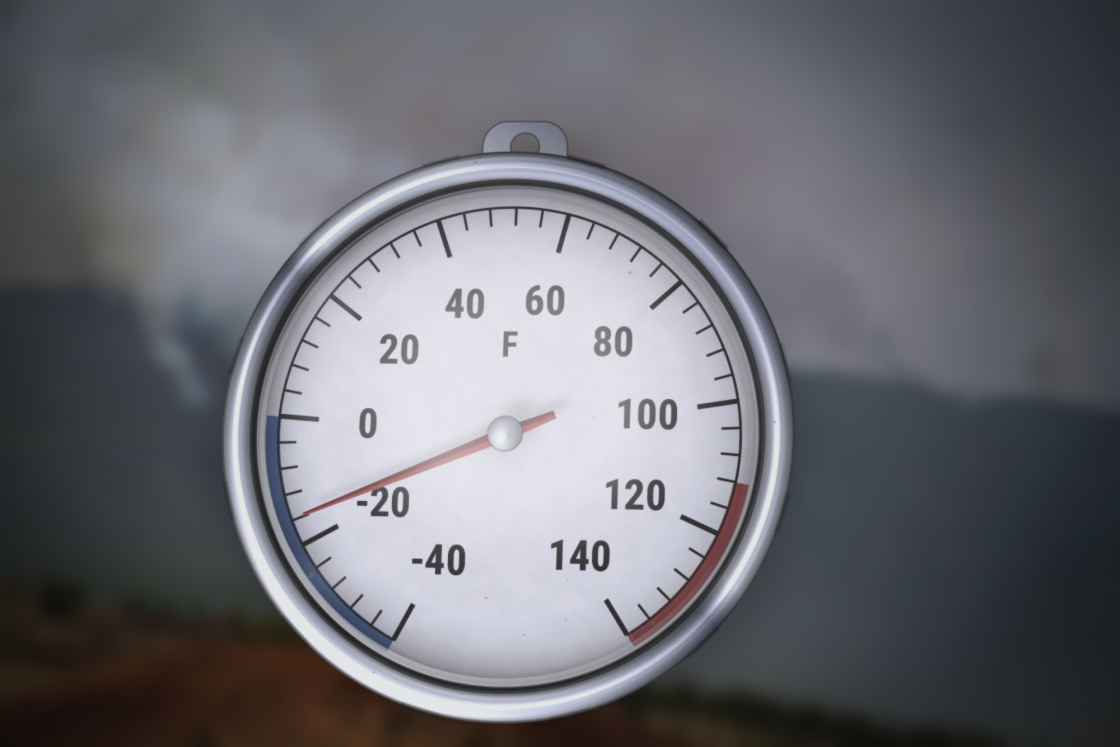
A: -16 °F
